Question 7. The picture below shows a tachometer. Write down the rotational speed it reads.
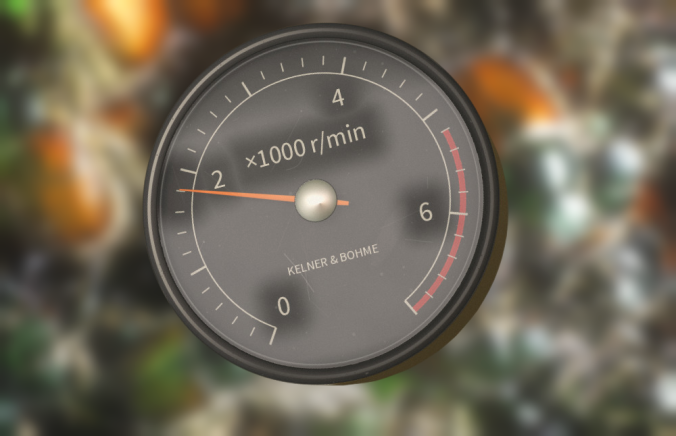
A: 1800 rpm
